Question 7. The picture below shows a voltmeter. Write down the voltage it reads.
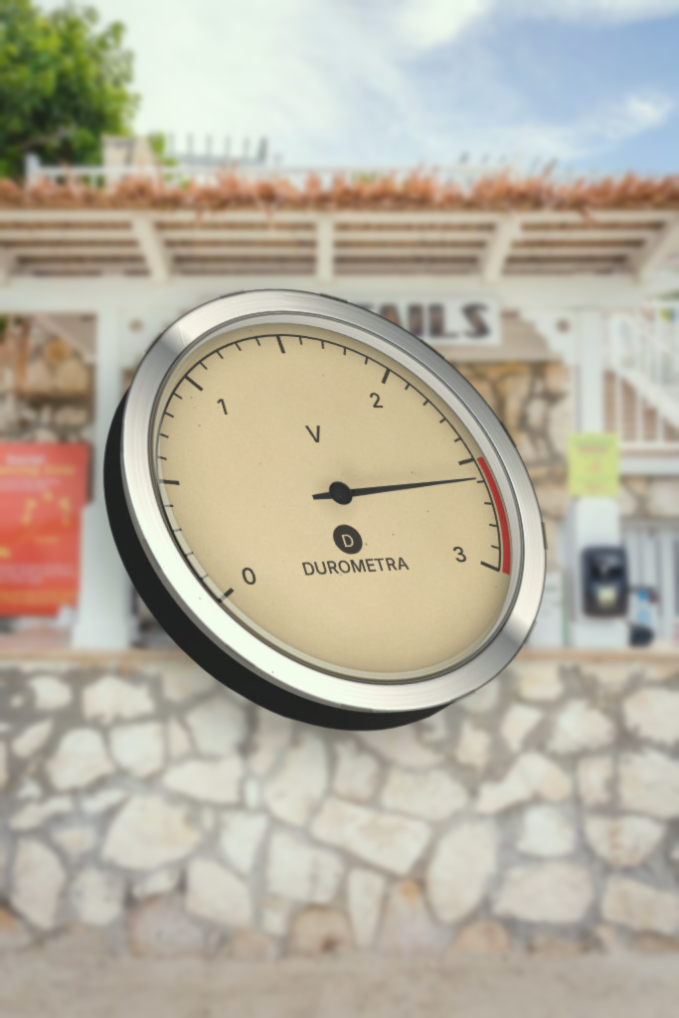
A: 2.6 V
